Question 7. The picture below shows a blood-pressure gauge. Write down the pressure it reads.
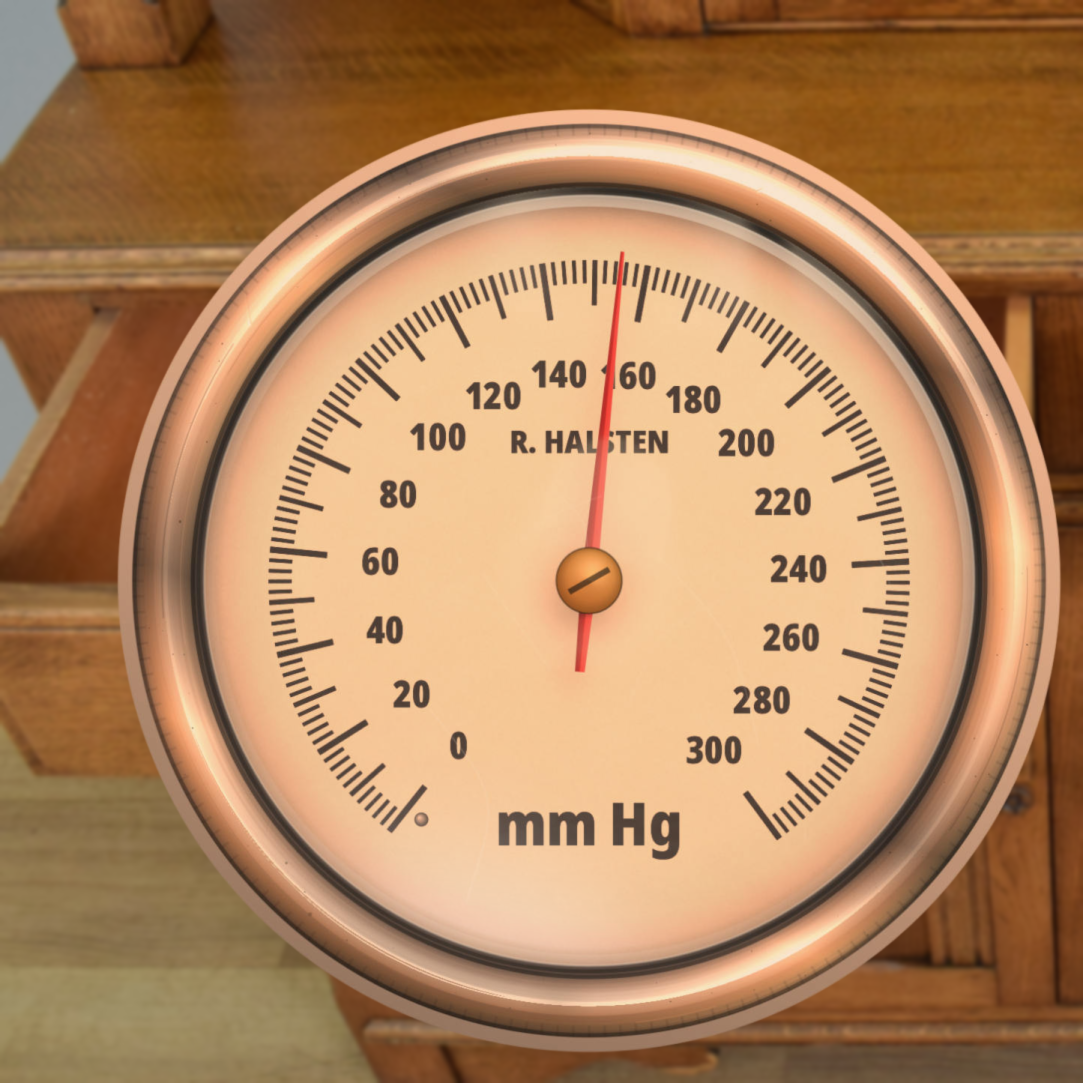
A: 155 mmHg
